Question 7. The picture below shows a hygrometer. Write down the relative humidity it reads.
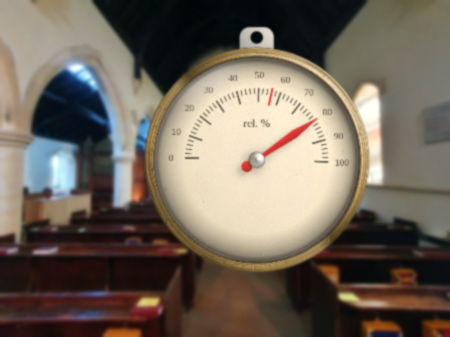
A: 80 %
